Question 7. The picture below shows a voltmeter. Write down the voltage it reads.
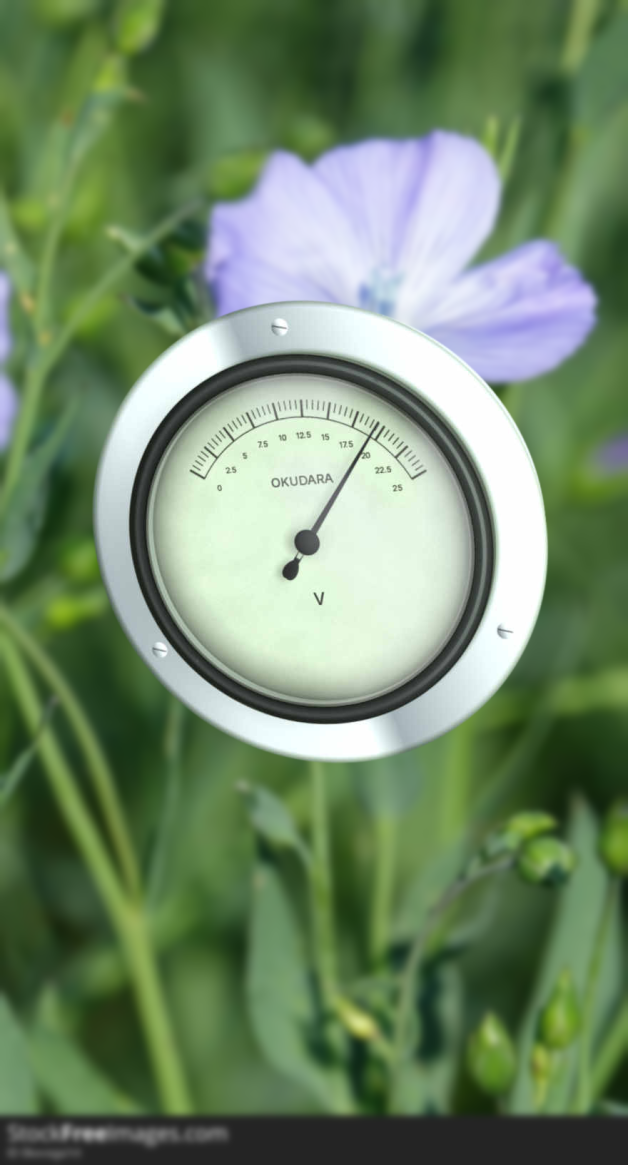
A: 19.5 V
